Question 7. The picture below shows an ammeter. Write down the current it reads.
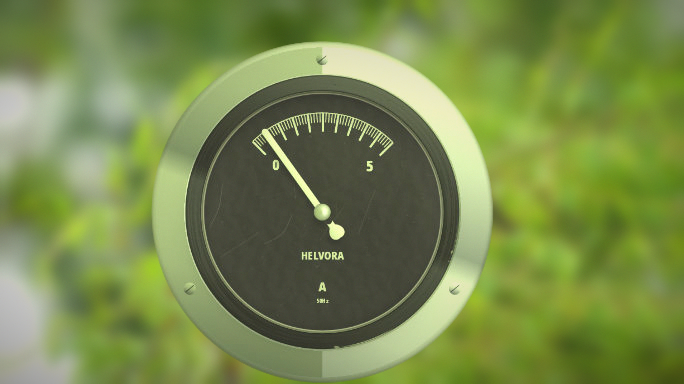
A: 0.5 A
